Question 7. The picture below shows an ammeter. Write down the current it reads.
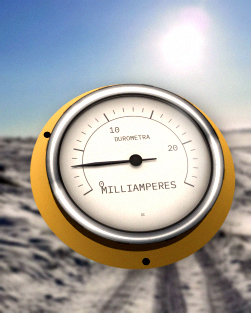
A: 3 mA
